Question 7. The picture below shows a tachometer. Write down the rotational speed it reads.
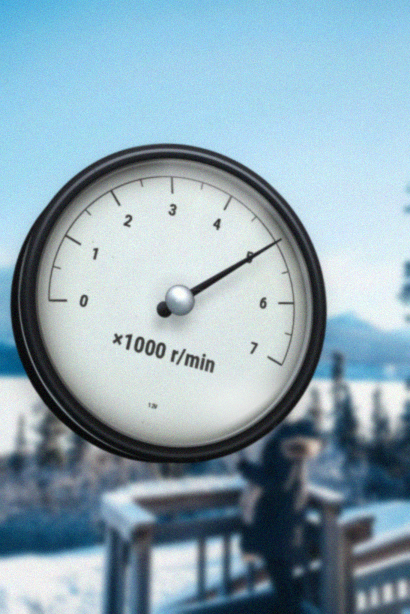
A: 5000 rpm
